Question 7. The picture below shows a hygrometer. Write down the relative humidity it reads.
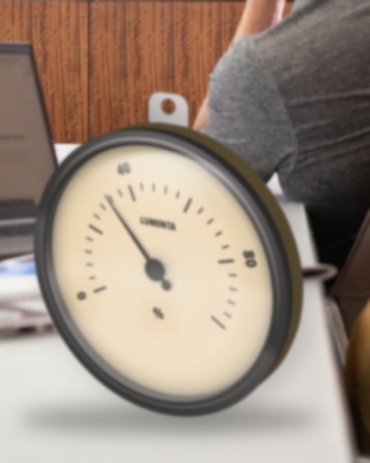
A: 32 %
